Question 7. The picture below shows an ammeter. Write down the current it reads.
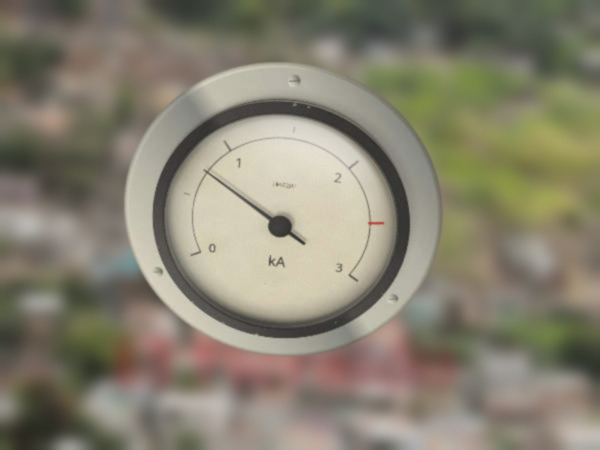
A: 0.75 kA
